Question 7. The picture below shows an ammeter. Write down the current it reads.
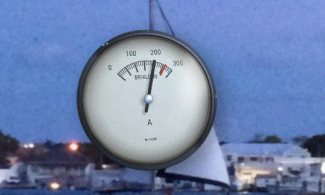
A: 200 A
